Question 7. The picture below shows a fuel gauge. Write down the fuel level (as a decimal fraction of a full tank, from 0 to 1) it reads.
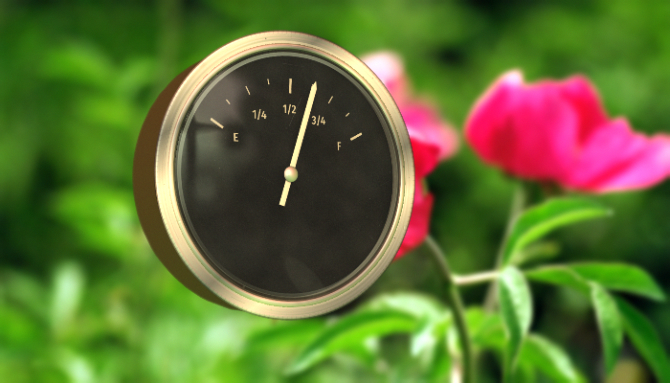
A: 0.625
